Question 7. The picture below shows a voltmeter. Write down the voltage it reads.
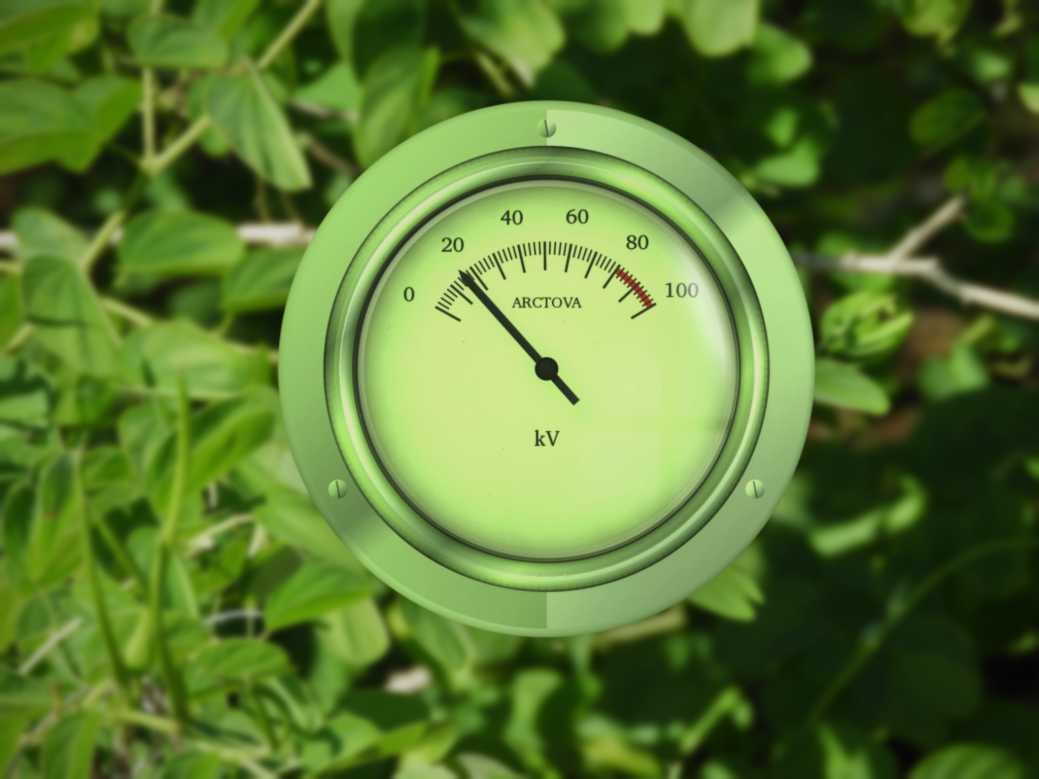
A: 16 kV
